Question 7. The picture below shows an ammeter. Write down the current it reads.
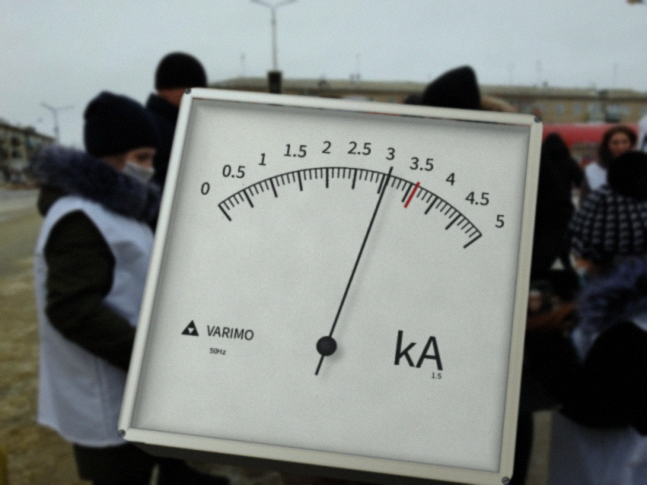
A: 3.1 kA
